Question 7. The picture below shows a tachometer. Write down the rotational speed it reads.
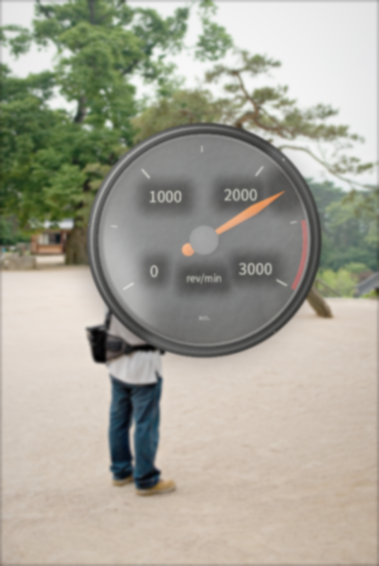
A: 2250 rpm
